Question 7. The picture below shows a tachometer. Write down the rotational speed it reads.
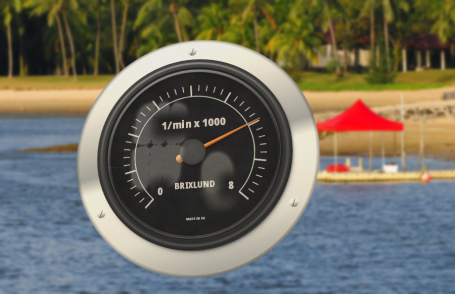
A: 6000 rpm
